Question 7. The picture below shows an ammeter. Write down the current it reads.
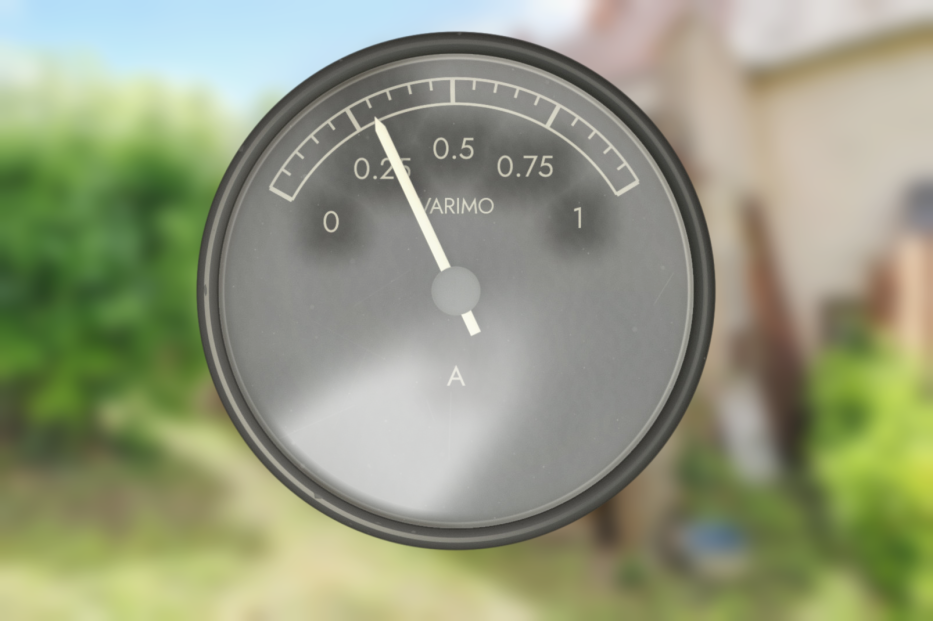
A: 0.3 A
